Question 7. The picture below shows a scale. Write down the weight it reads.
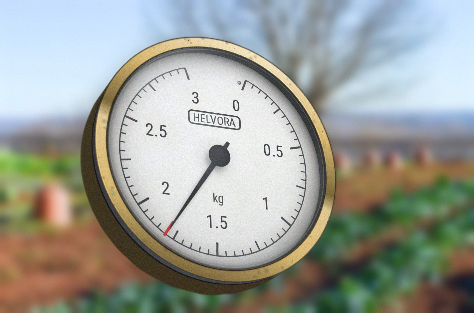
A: 1.8 kg
